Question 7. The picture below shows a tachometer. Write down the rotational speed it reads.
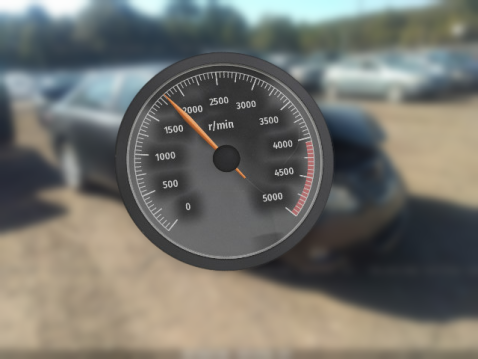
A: 1800 rpm
